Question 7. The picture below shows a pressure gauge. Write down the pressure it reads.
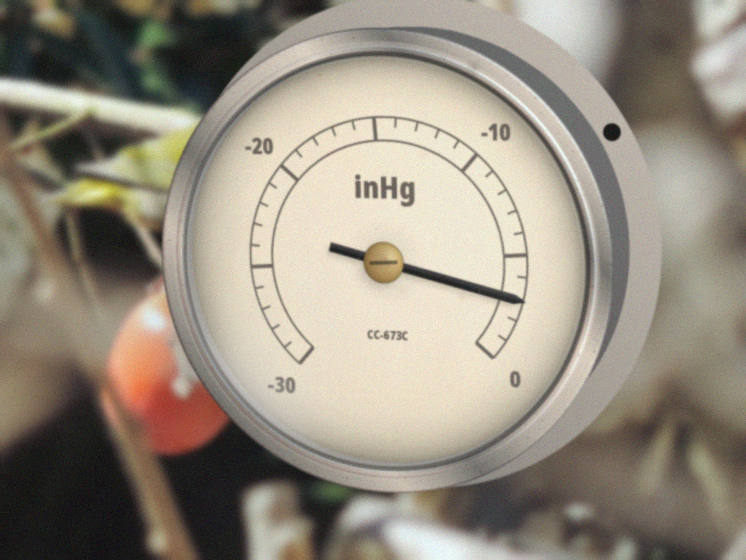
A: -3 inHg
